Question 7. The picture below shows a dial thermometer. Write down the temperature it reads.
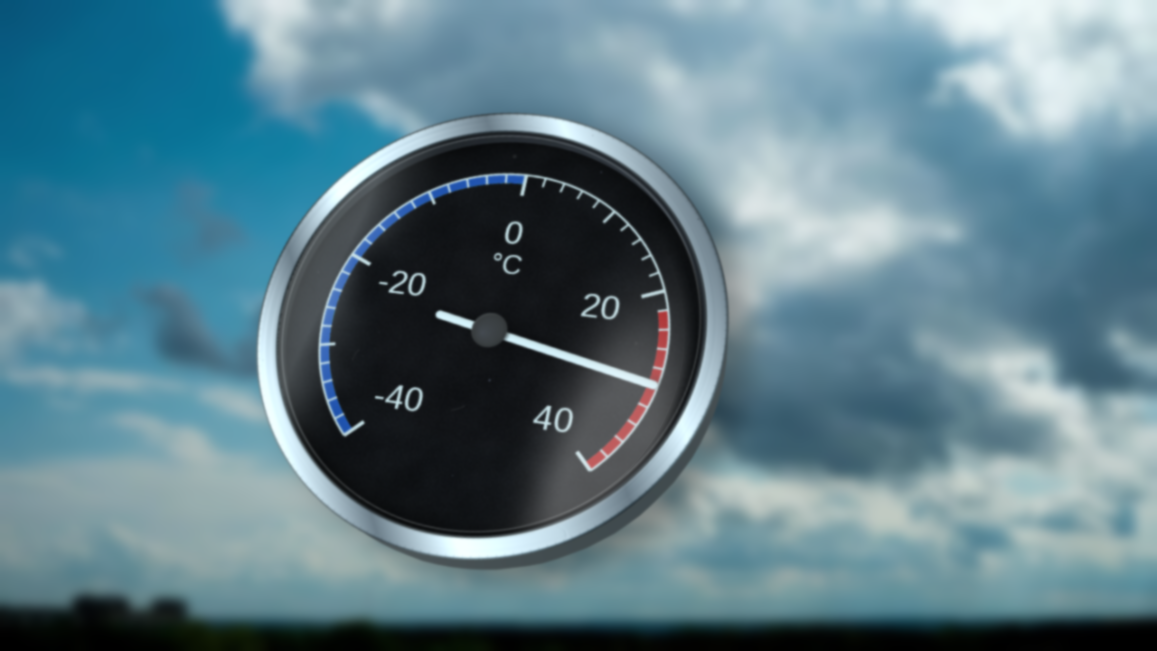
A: 30 °C
